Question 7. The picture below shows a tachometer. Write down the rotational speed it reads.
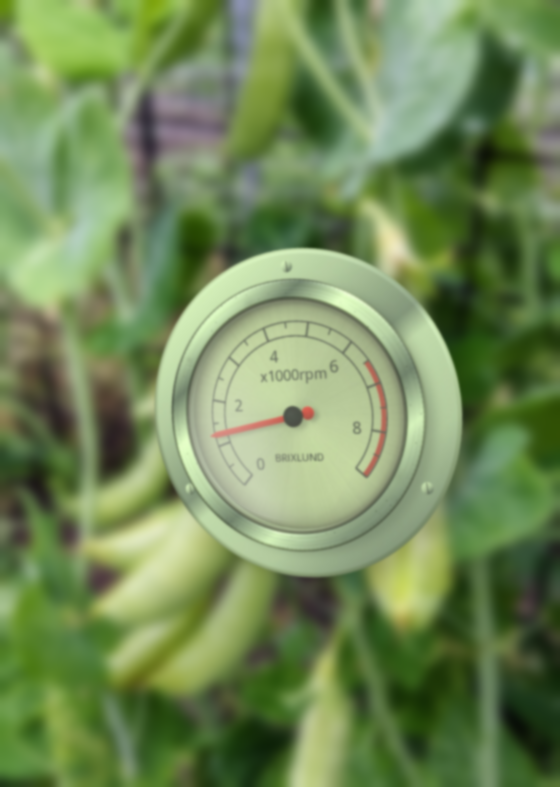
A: 1250 rpm
